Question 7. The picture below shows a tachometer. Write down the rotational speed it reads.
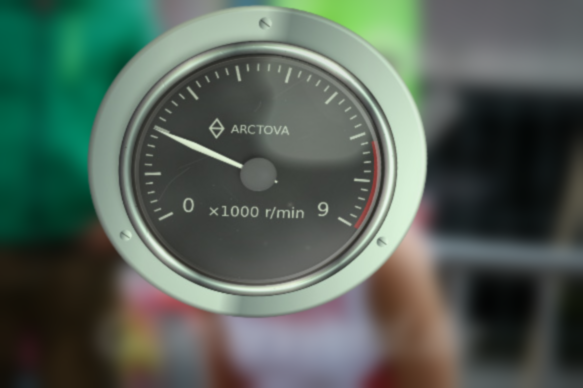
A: 2000 rpm
